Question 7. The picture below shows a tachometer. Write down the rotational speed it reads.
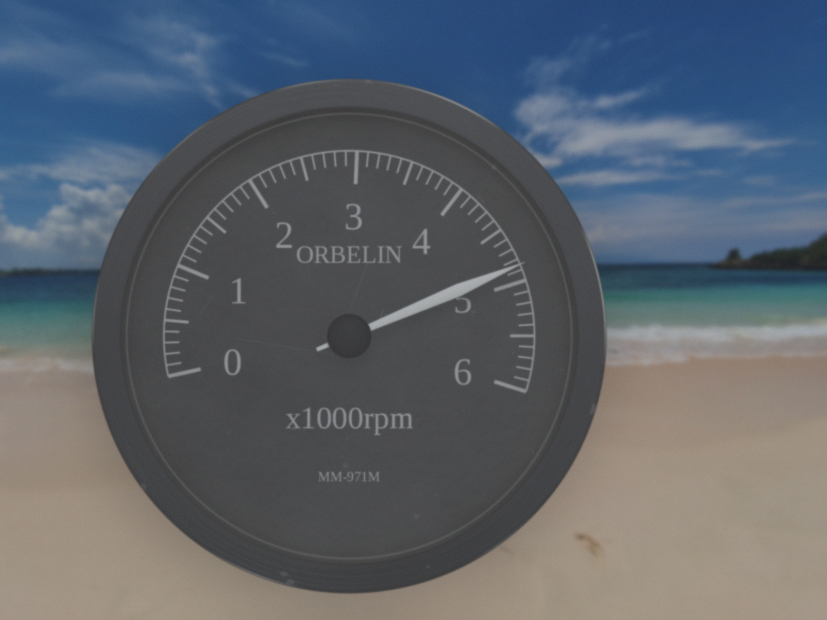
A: 4850 rpm
